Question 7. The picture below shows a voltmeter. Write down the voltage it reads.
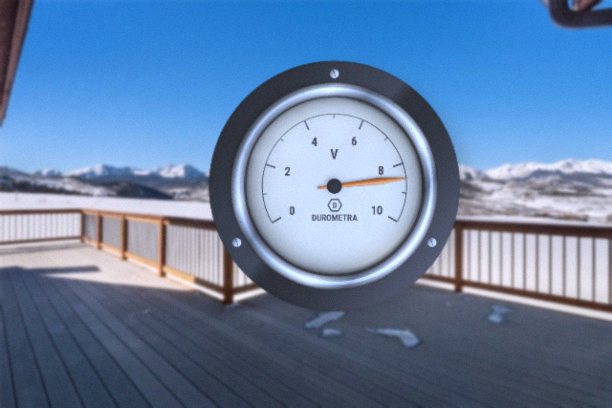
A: 8.5 V
